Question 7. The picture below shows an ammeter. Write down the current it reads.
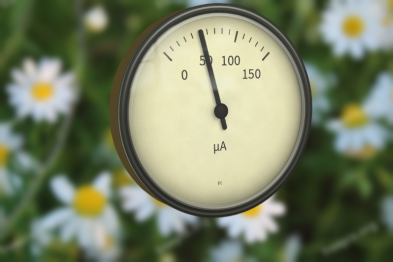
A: 50 µA
